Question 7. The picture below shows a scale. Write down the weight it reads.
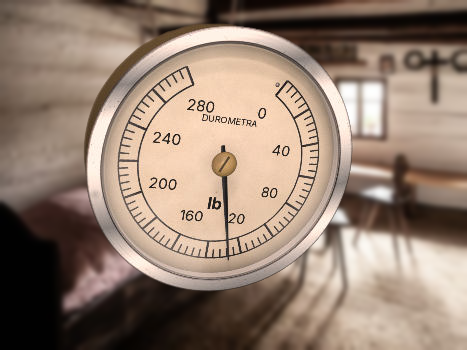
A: 128 lb
